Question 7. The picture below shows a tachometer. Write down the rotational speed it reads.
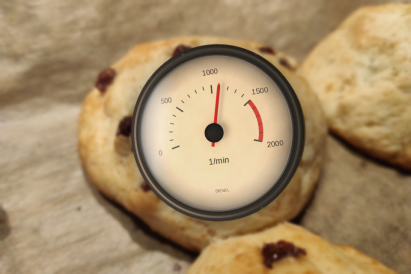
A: 1100 rpm
